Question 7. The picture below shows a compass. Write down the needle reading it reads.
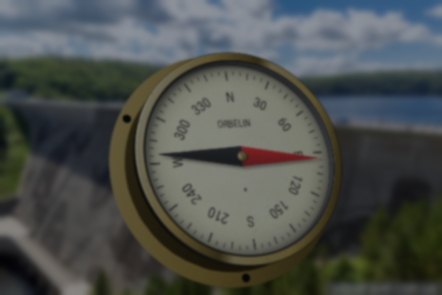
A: 95 °
